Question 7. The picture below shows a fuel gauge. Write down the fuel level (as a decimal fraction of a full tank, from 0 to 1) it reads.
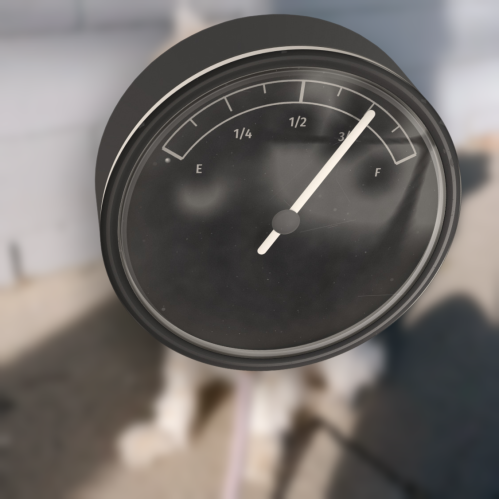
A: 0.75
